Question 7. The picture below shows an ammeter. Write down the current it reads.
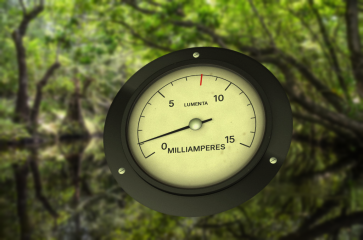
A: 1 mA
